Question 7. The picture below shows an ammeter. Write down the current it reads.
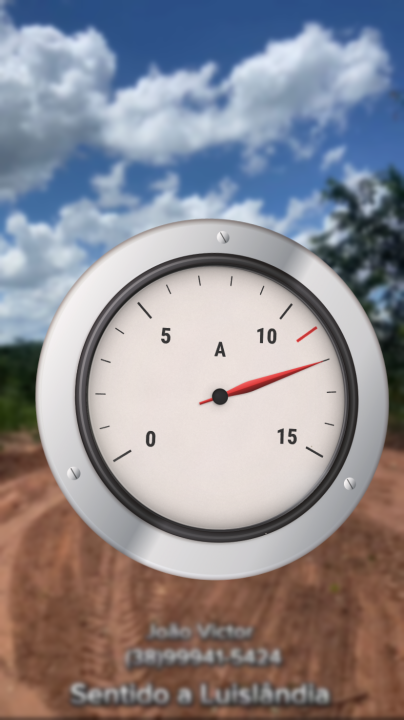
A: 12 A
